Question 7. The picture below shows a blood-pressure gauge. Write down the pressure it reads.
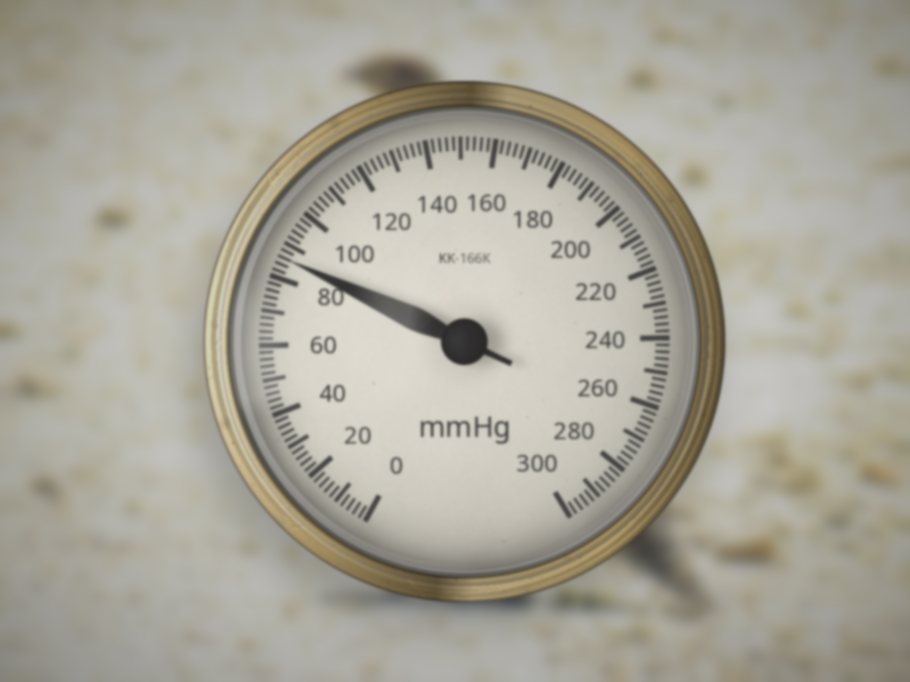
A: 86 mmHg
